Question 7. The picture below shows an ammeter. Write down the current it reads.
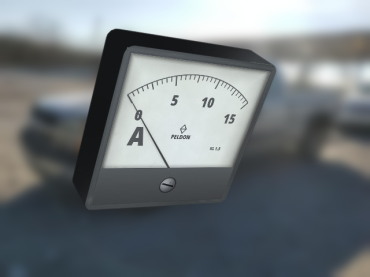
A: 0 A
